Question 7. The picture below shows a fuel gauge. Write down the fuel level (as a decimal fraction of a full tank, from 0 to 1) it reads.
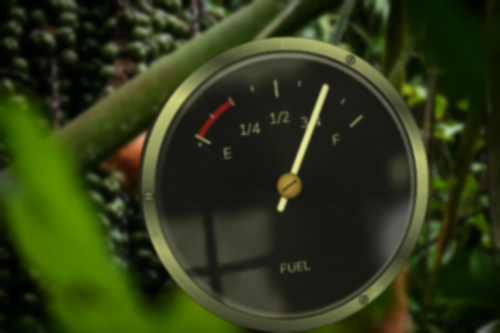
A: 0.75
